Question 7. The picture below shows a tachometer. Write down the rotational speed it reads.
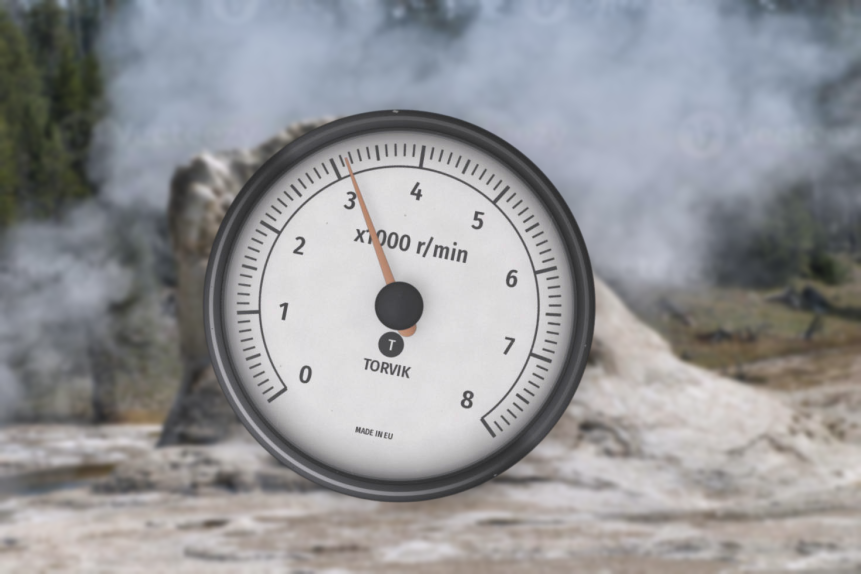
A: 3150 rpm
